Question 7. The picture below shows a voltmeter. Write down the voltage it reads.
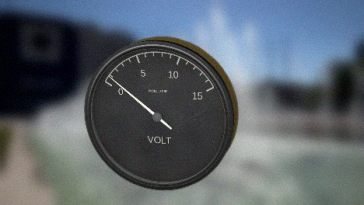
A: 1 V
